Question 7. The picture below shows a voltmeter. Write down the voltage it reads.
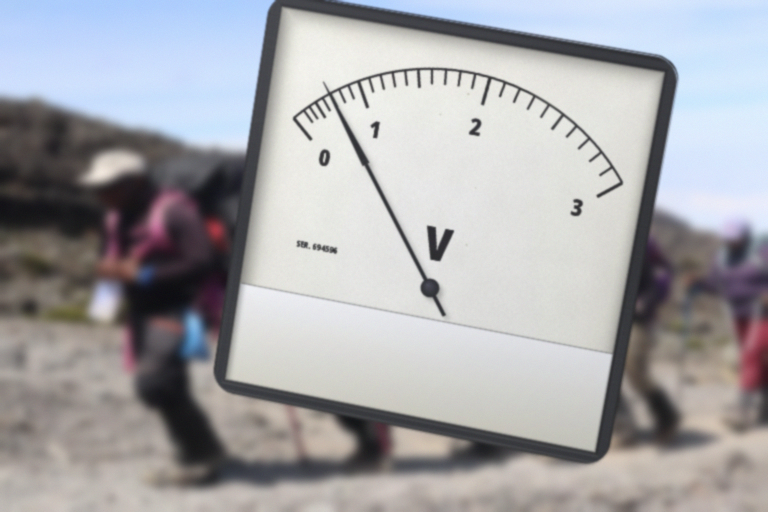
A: 0.7 V
